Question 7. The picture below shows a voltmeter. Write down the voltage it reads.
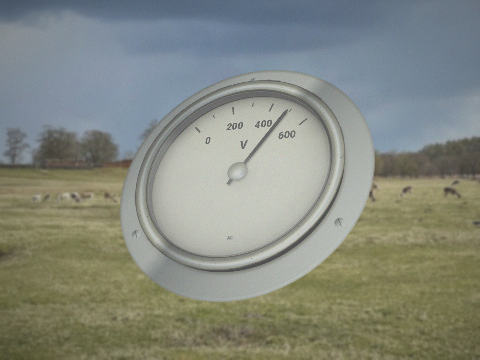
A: 500 V
